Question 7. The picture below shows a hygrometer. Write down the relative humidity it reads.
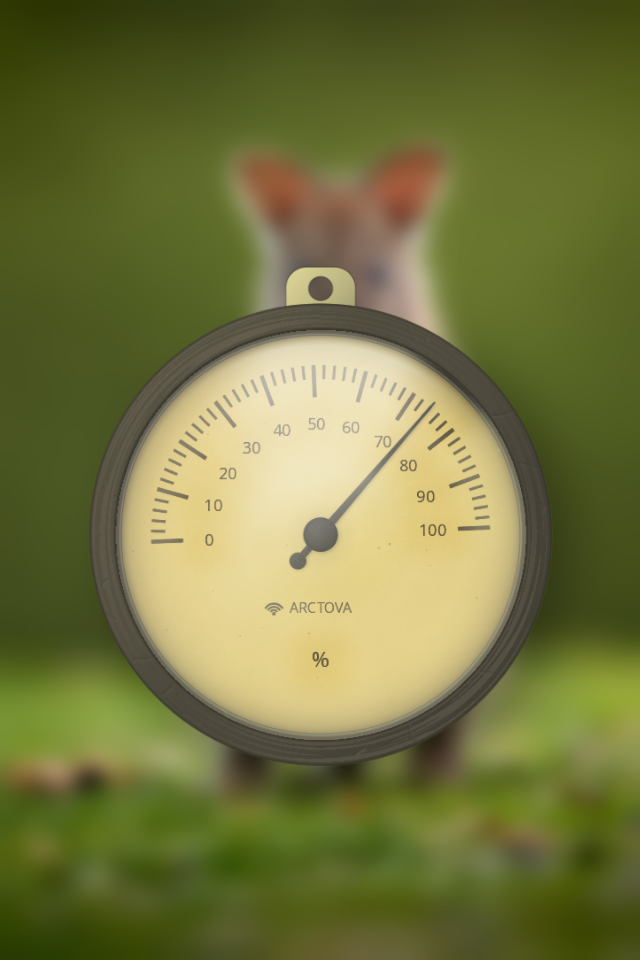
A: 74 %
